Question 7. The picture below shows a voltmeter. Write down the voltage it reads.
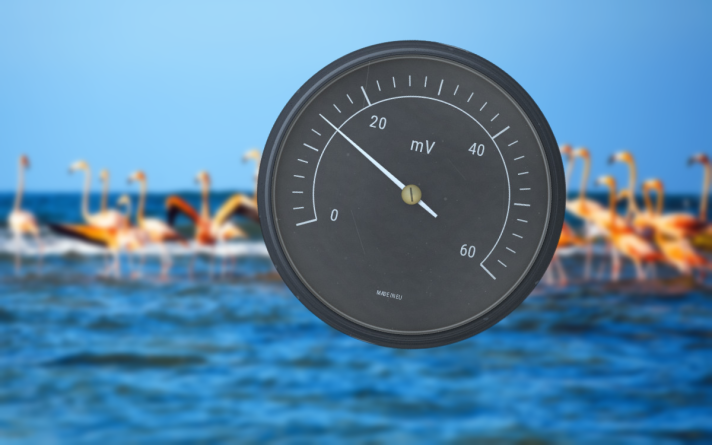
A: 14 mV
